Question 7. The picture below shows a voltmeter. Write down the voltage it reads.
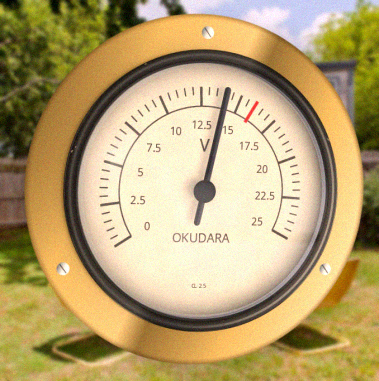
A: 14 V
